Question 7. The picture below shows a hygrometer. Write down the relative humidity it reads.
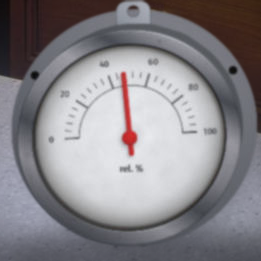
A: 48 %
